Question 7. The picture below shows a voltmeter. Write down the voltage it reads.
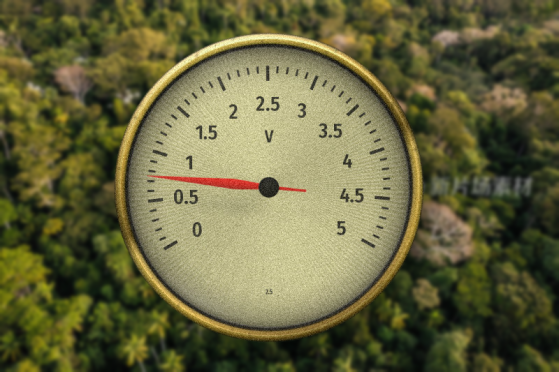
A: 0.75 V
